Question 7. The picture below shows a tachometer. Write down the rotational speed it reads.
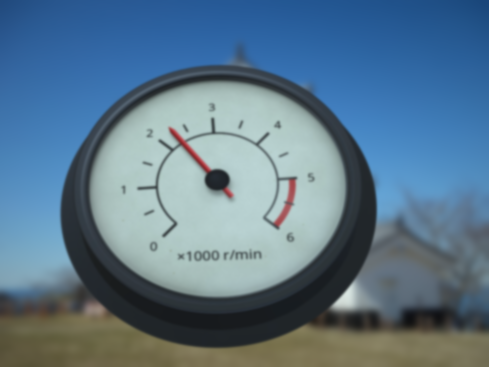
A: 2250 rpm
